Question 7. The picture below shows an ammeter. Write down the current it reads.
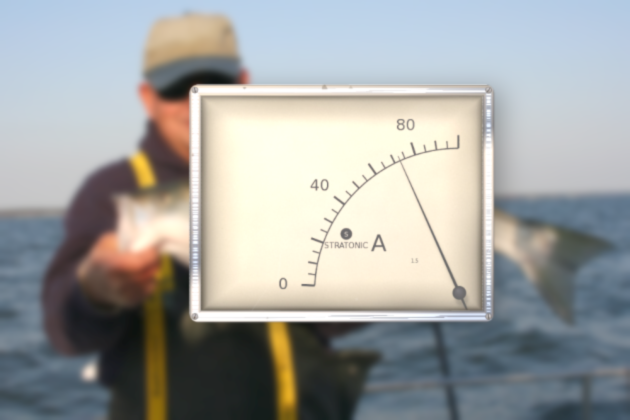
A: 72.5 A
